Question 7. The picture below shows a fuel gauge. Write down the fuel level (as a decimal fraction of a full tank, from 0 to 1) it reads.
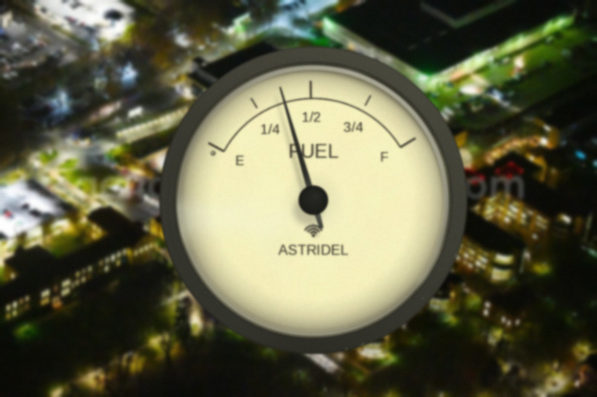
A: 0.375
